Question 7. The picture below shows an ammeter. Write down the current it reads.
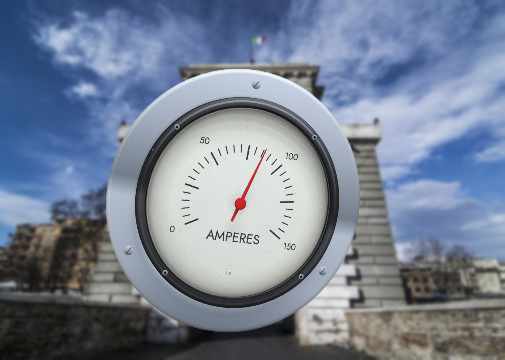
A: 85 A
